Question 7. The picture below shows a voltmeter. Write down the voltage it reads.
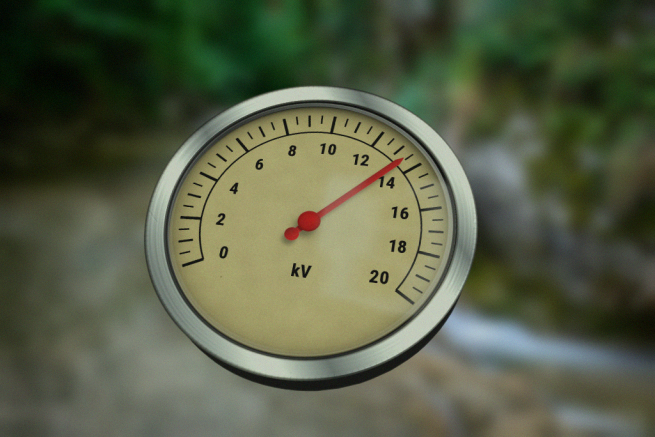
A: 13.5 kV
